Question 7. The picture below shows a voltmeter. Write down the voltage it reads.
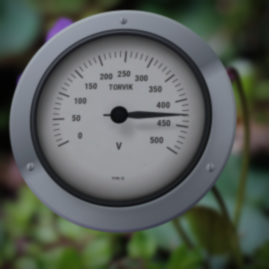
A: 430 V
